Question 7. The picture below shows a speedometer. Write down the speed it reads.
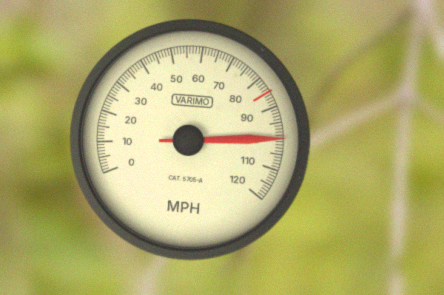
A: 100 mph
